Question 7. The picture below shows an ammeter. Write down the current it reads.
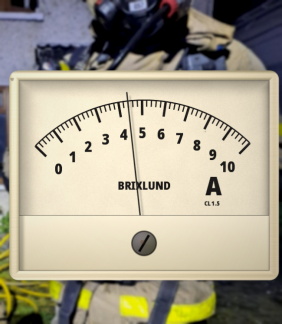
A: 4.4 A
